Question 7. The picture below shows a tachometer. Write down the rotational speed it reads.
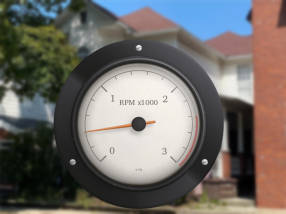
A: 400 rpm
